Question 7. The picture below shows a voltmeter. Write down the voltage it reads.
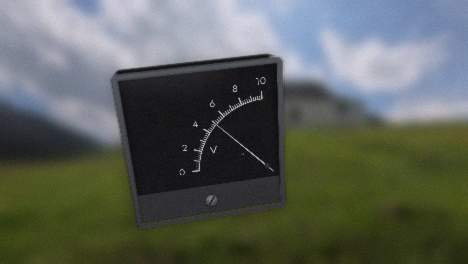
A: 5 V
